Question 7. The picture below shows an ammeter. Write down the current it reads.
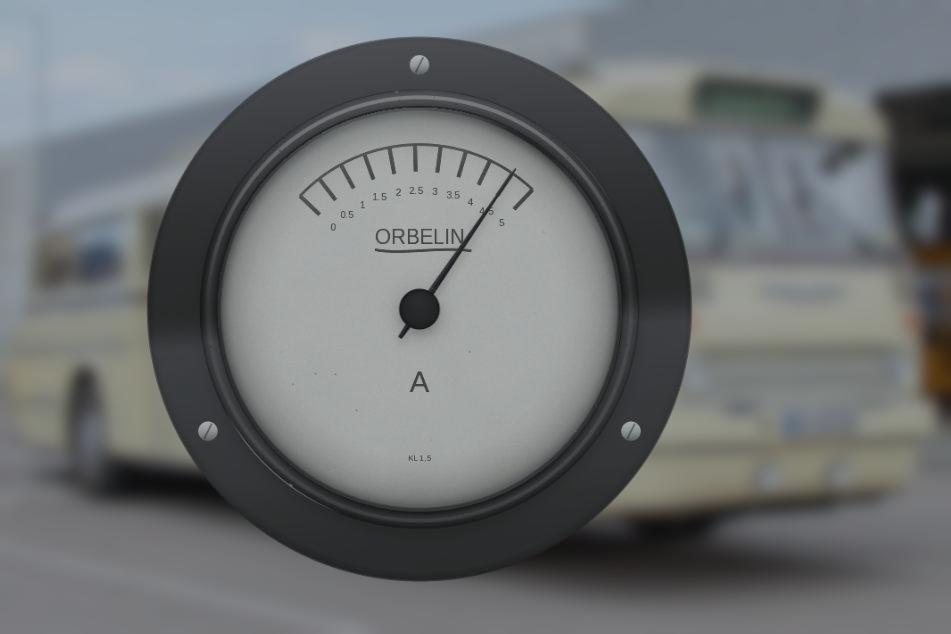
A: 4.5 A
